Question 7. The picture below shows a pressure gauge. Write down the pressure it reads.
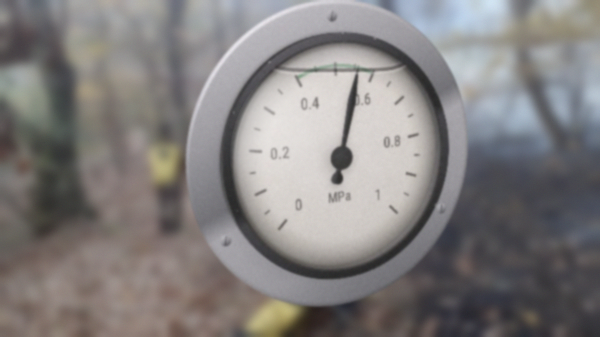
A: 0.55 MPa
